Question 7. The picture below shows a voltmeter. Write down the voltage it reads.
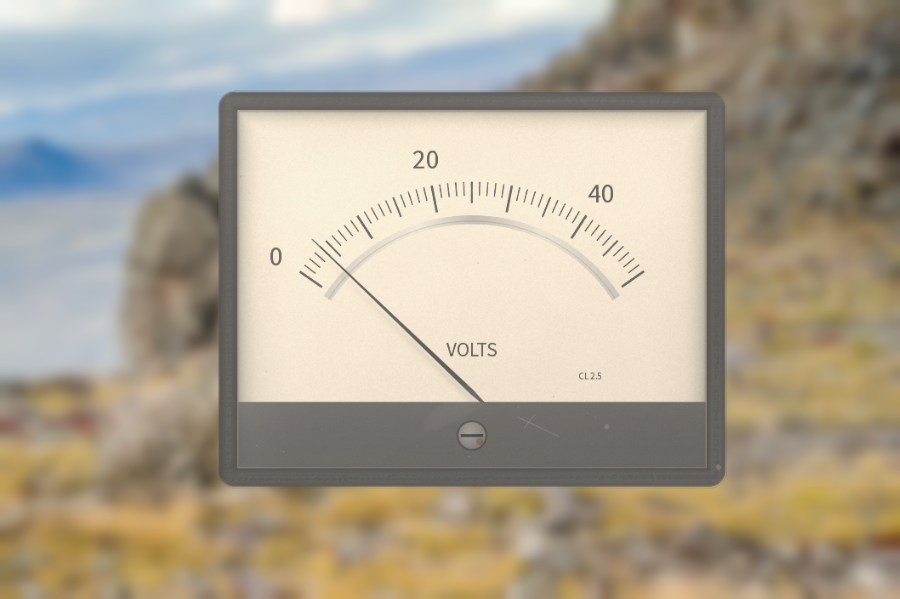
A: 4 V
